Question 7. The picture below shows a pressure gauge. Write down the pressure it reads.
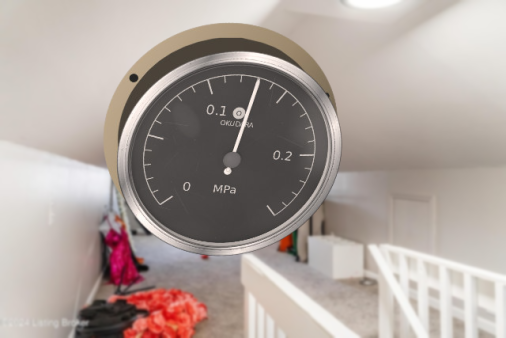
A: 0.13 MPa
